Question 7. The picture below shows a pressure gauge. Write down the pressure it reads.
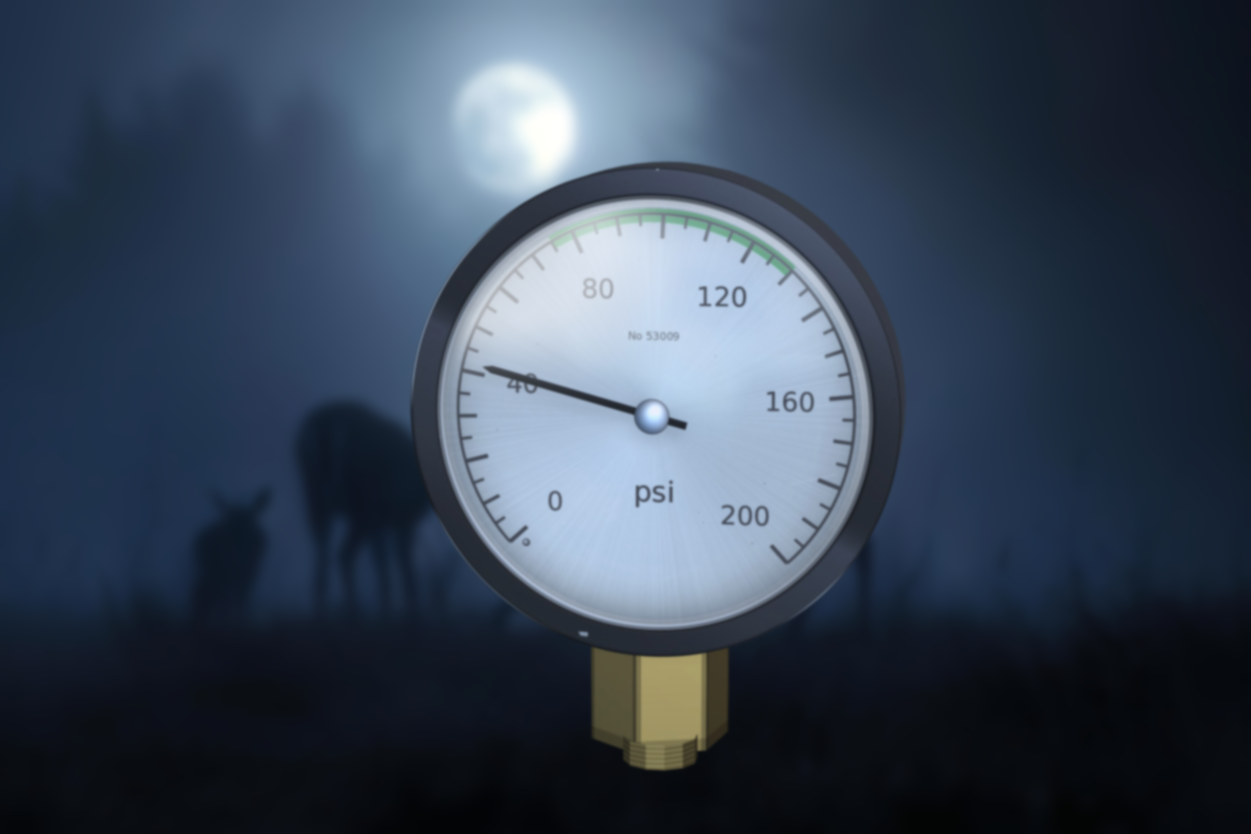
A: 42.5 psi
